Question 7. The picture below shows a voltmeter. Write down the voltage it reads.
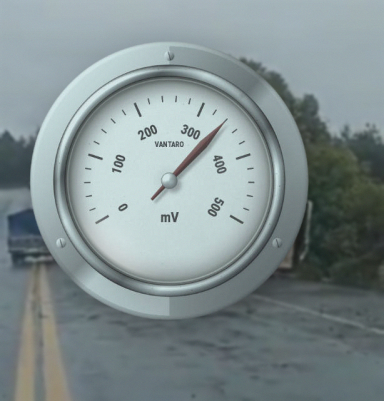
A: 340 mV
